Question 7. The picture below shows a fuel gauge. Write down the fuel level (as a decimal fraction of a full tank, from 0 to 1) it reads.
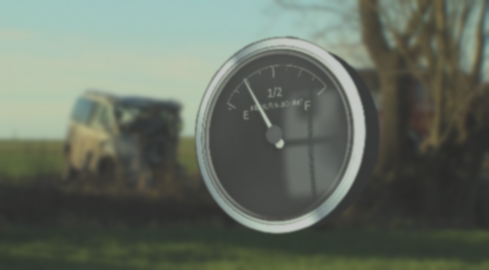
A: 0.25
